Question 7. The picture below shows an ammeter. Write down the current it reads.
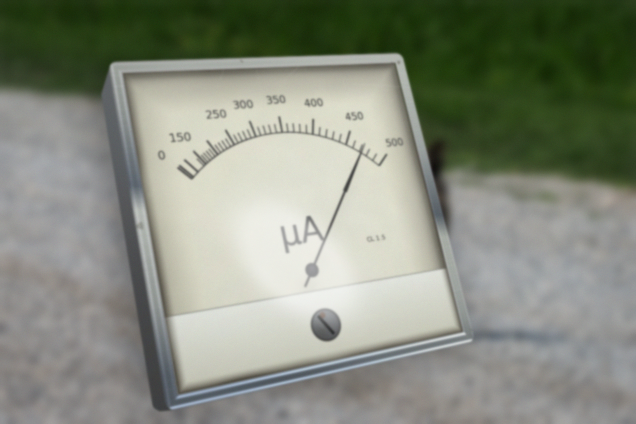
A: 470 µA
